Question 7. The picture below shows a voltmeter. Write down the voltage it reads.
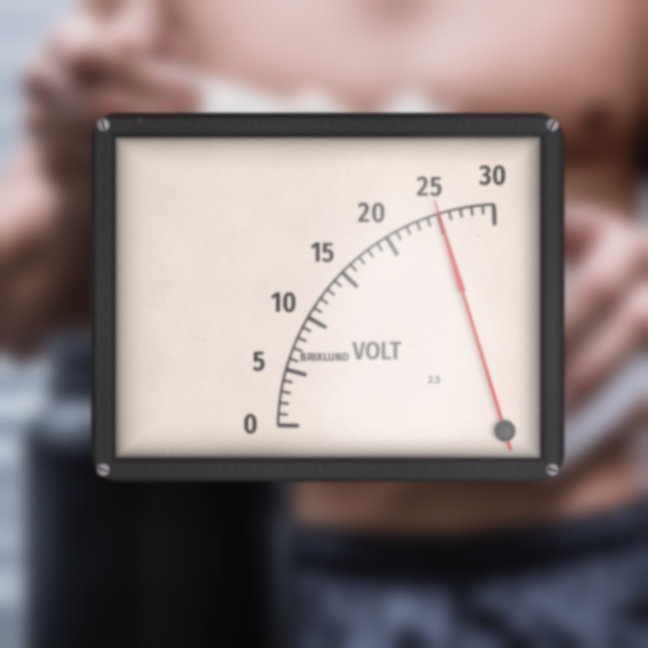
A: 25 V
